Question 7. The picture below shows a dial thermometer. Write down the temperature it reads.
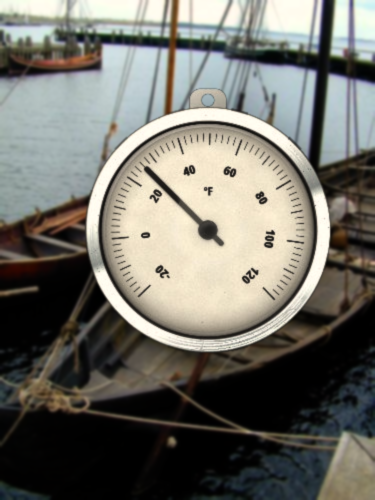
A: 26 °F
